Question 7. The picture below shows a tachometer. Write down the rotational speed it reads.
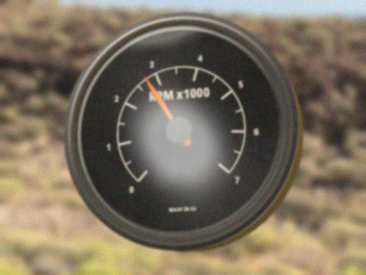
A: 2750 rpm
